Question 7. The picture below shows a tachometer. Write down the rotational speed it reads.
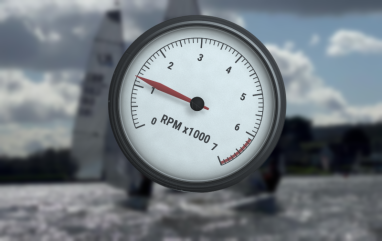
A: 1200 rpm
